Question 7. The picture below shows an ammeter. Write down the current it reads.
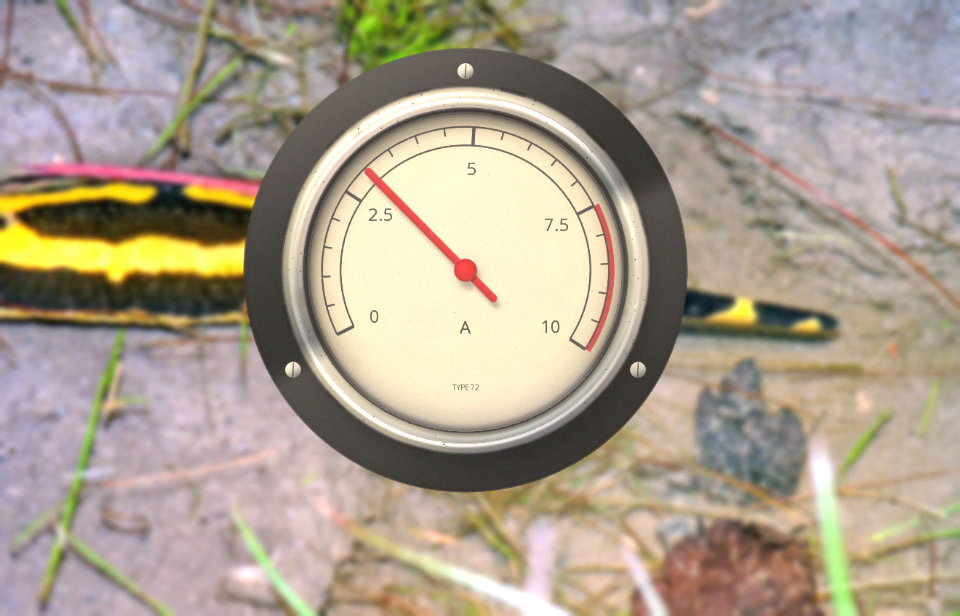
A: 3 A
